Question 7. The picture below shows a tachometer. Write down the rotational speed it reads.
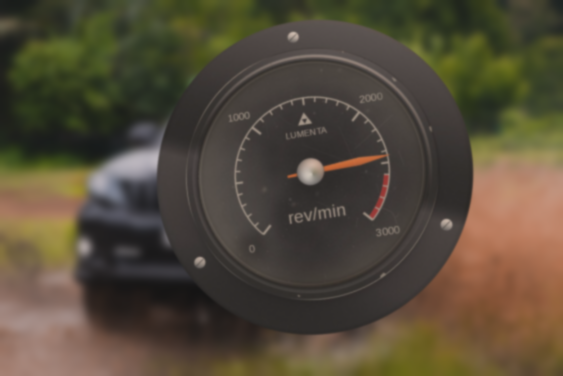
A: 2450 rpm
